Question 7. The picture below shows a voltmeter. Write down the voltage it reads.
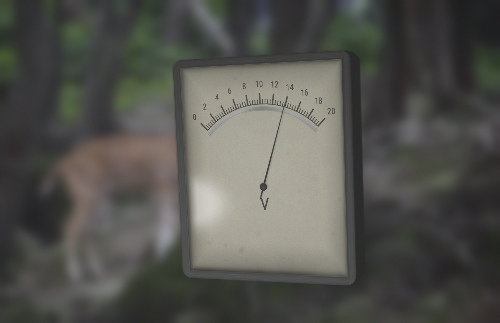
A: 14 V
